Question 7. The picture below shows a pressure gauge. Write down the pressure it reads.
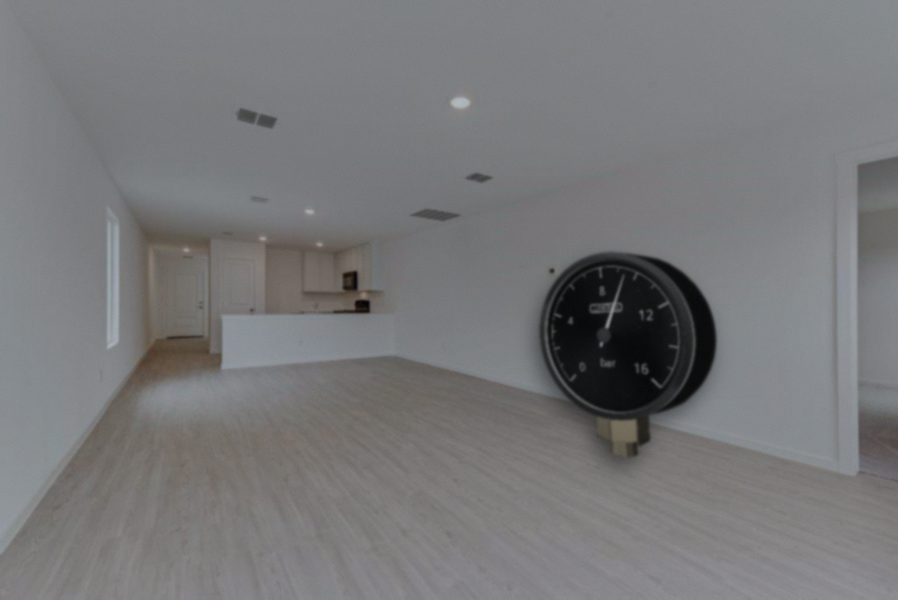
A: 9.5 bar
